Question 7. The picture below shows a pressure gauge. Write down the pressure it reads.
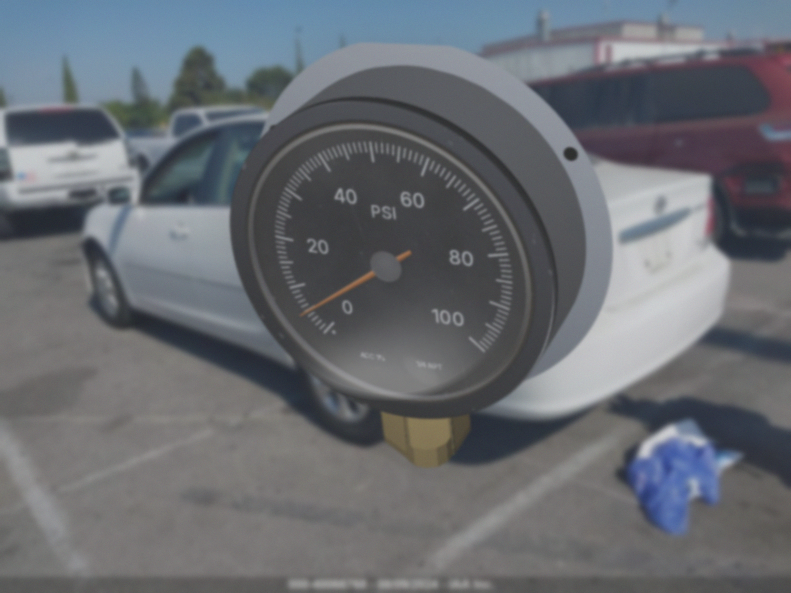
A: 5 psi
